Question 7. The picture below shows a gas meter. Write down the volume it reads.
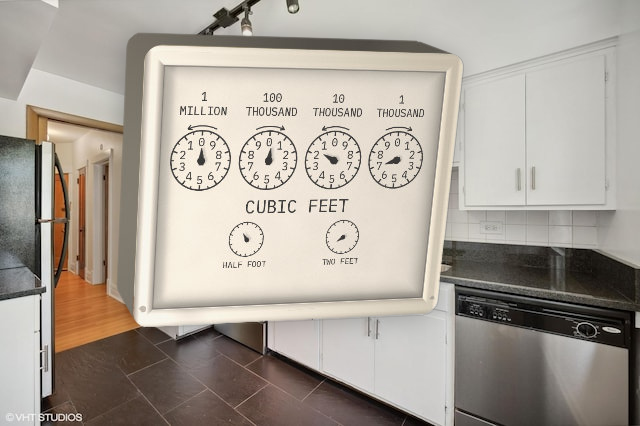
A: 1700 ft³
